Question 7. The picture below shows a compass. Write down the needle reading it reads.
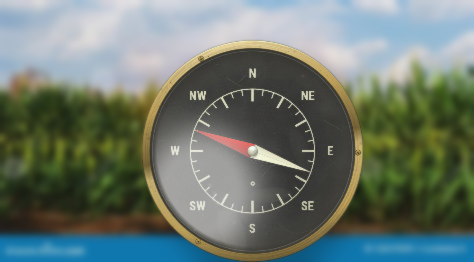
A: 290 °
